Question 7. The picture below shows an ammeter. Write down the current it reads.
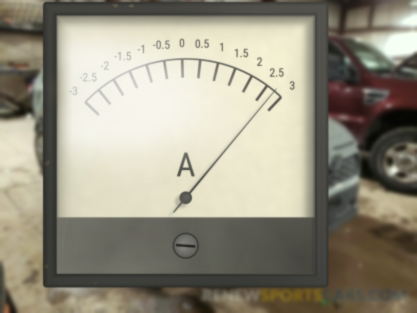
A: 2.75 A
